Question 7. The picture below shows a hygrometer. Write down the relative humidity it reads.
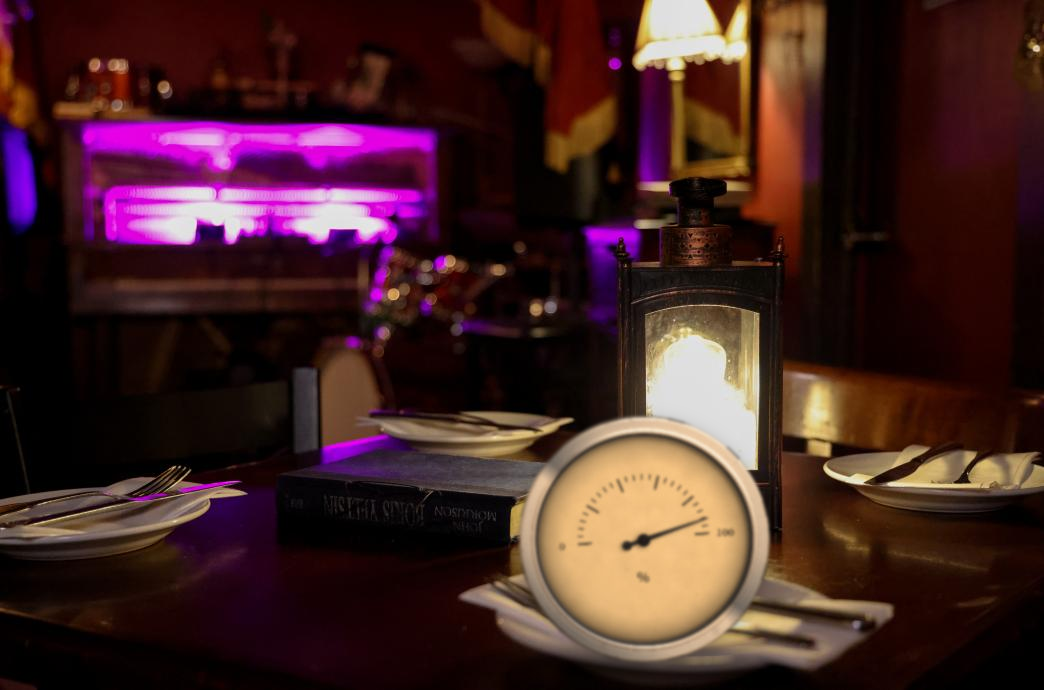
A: 92 %
